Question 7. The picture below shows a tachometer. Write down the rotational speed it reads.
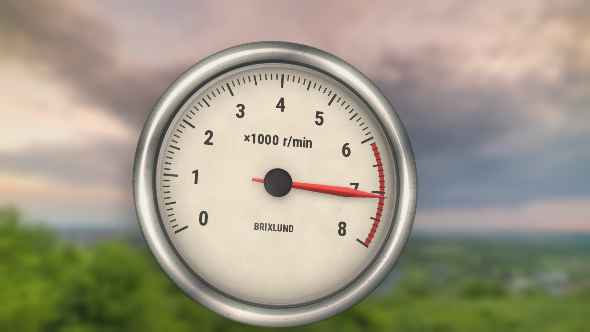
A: 7100 rpm
